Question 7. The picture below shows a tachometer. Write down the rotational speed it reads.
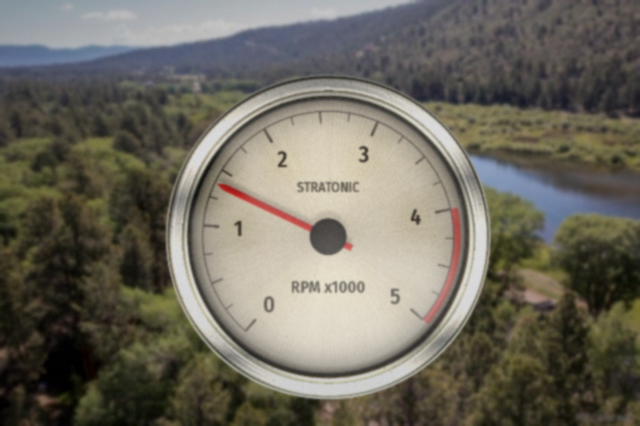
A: 1375 rpm
